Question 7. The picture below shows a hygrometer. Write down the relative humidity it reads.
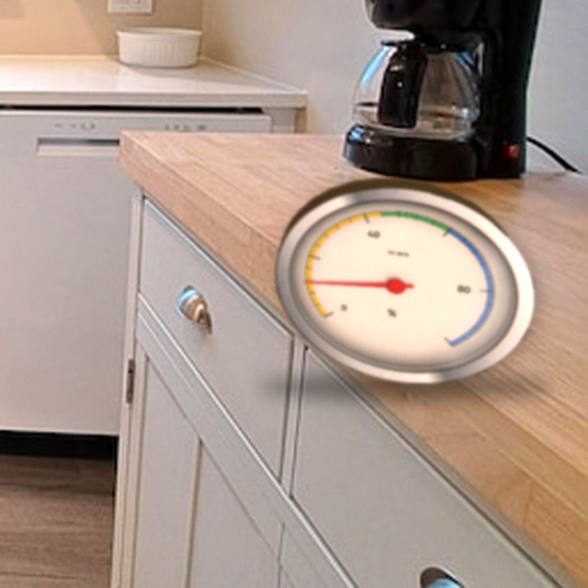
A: 12 %
